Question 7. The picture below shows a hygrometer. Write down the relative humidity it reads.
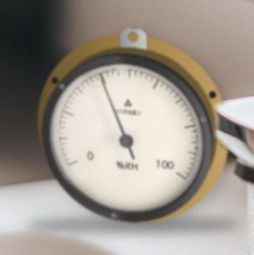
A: 40 %
